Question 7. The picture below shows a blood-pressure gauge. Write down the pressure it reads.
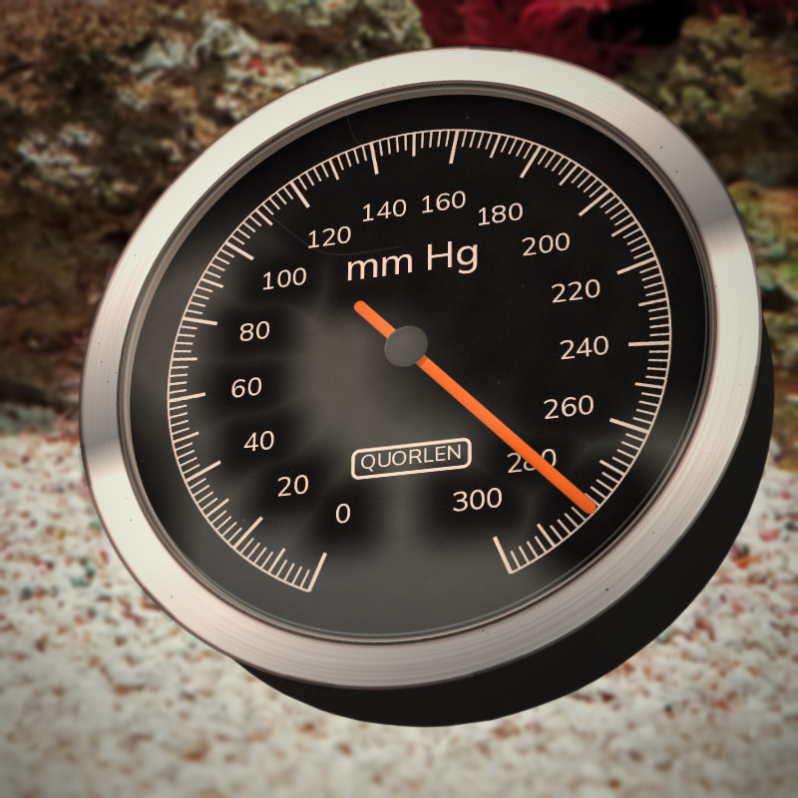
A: 280 mmHg
